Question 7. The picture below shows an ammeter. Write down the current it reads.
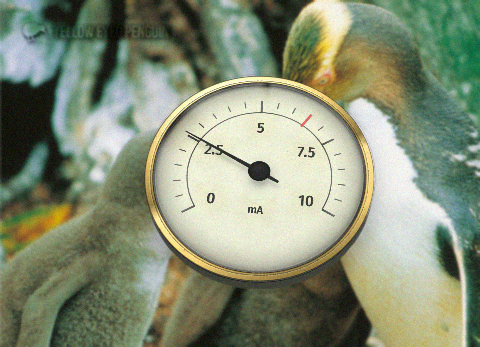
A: 2.5 mA
